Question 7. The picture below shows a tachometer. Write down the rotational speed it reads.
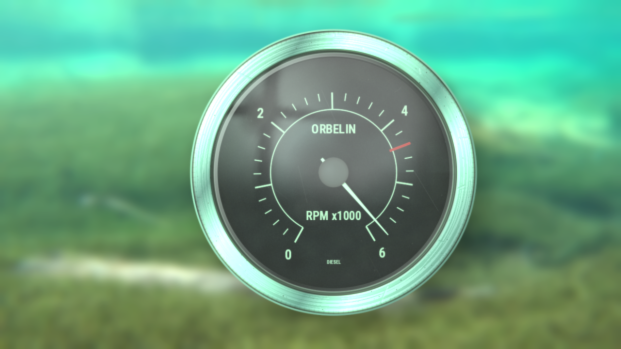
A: 5800 rpm
